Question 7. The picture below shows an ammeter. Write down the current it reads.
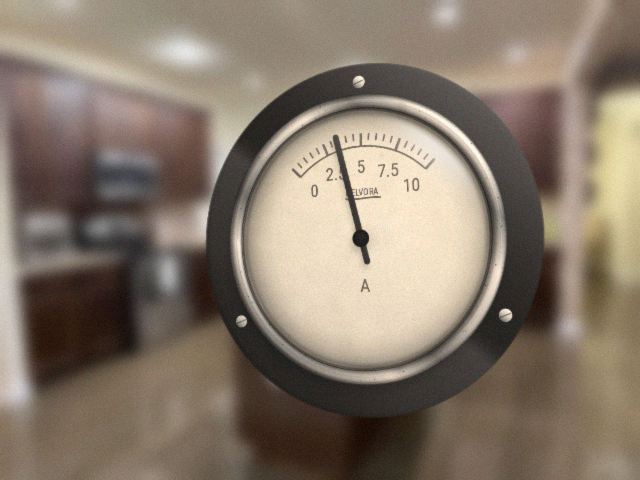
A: 3.5 A
